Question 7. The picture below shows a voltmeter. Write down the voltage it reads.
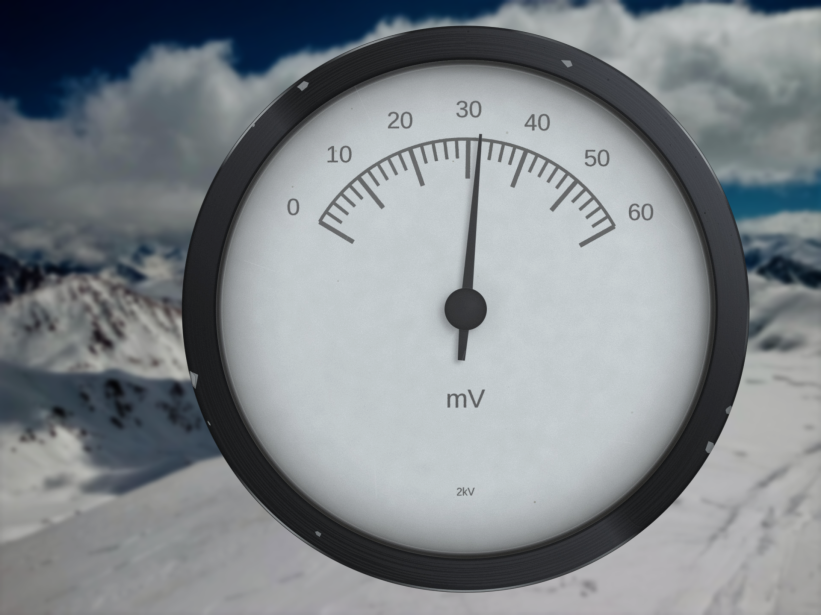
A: 32 mV
